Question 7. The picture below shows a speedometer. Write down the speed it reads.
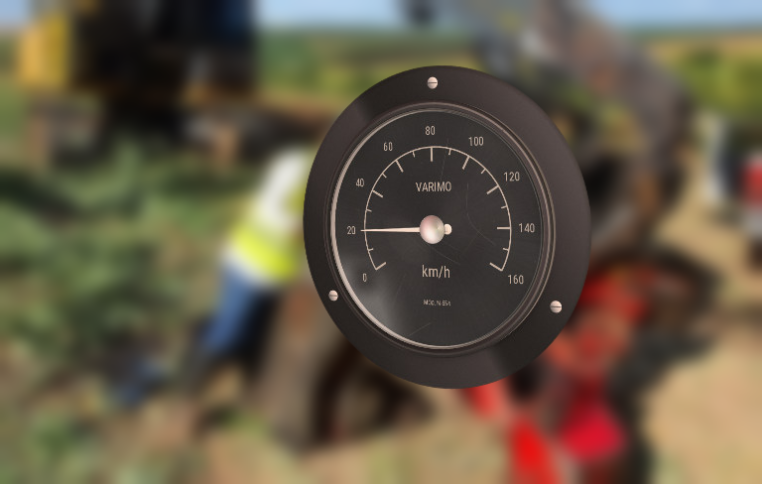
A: 20 km/h
